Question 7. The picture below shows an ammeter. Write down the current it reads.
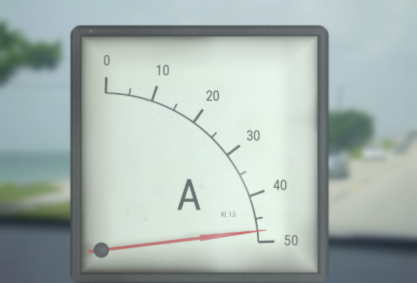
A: 47.5 A
